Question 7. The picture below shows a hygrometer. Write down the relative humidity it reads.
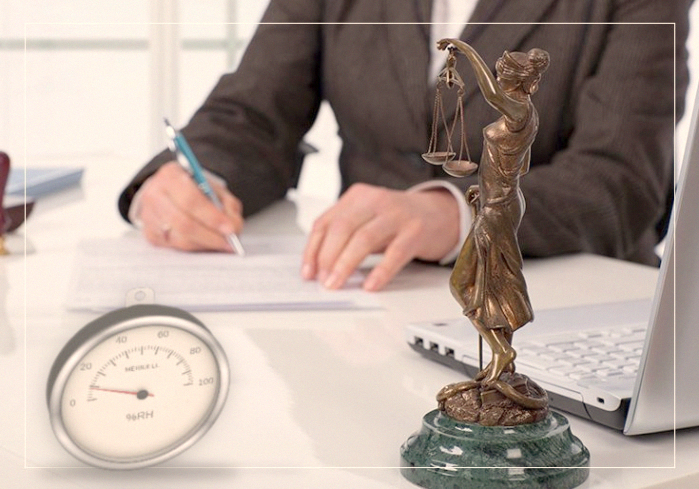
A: 10 %
